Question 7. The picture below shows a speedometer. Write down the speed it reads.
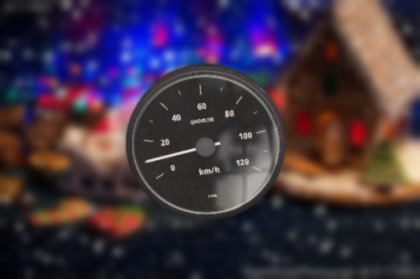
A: 10 km/h
